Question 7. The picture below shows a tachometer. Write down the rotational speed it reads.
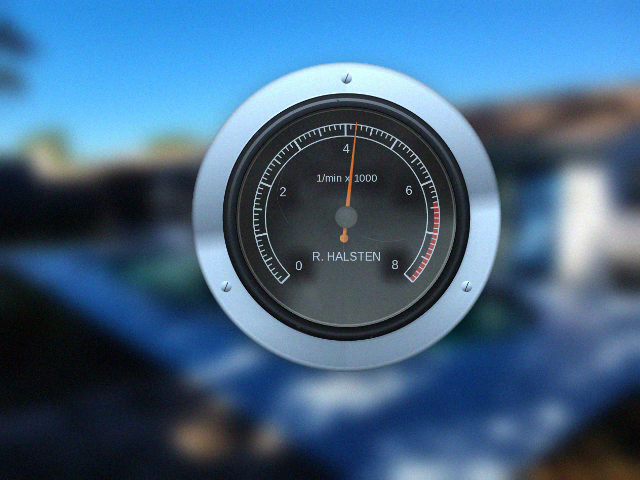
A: 4200 rpm
